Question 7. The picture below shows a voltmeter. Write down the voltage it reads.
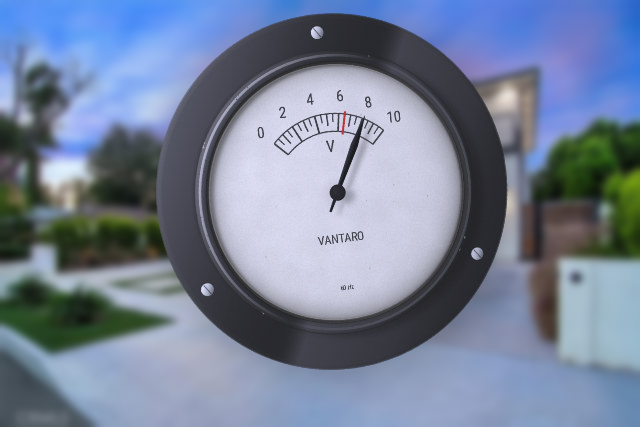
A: 8 V
